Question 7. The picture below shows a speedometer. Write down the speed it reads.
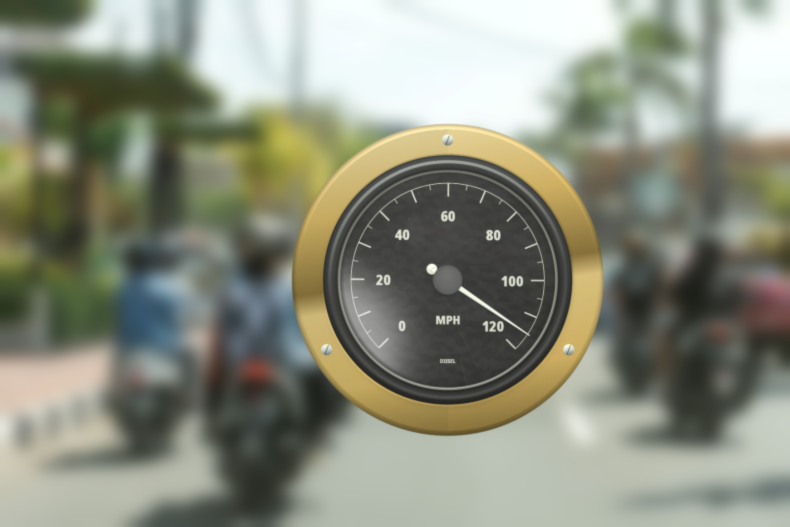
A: 115 mph
